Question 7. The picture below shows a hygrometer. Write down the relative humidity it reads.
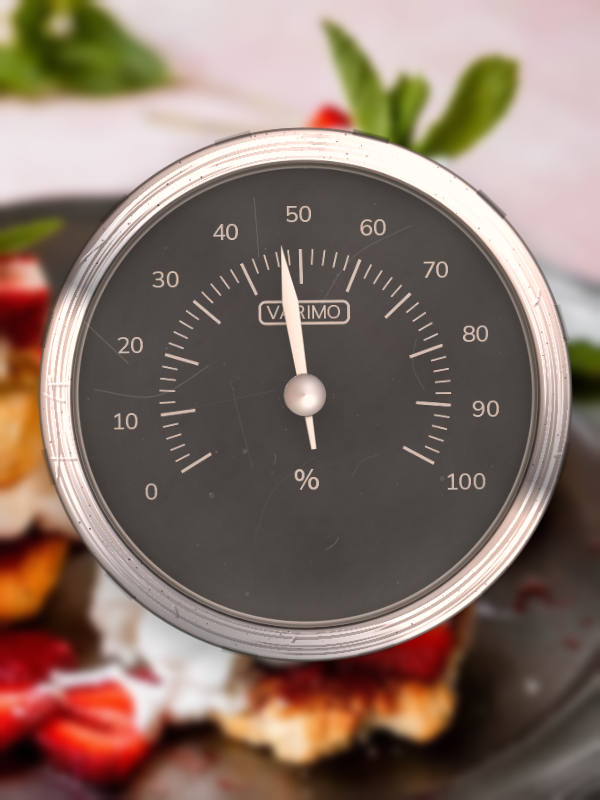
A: 47 %
